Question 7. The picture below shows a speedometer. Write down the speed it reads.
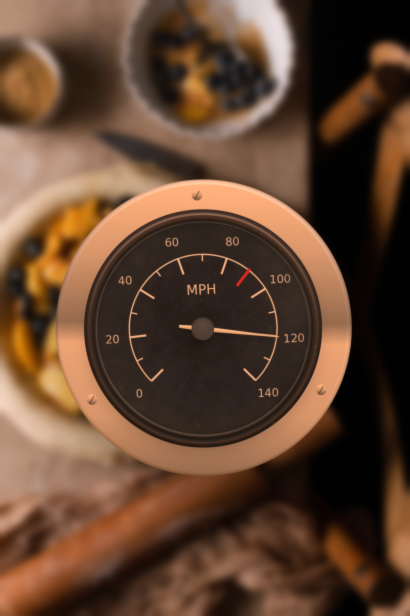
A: 120 mph
